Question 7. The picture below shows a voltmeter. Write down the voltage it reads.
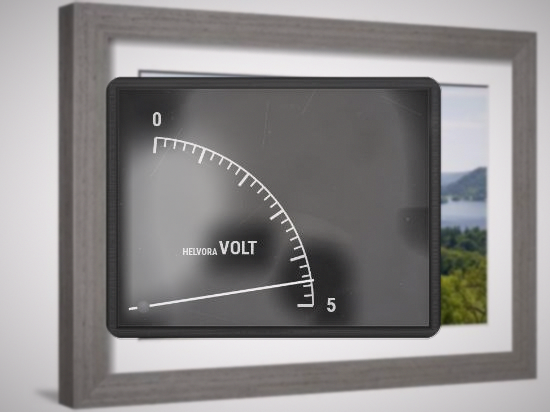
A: 4.5 V
